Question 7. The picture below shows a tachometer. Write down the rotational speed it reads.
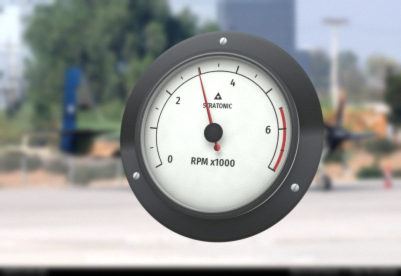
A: 3000 rpm
